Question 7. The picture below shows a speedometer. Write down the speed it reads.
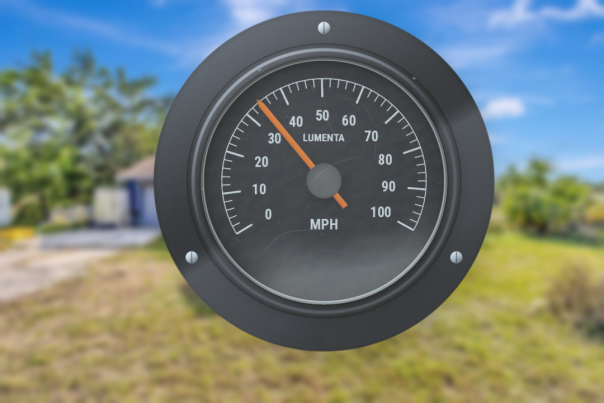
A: 34 mph
